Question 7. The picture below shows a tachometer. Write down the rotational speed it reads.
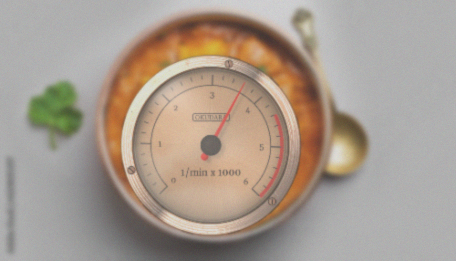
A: 3600 rpm
